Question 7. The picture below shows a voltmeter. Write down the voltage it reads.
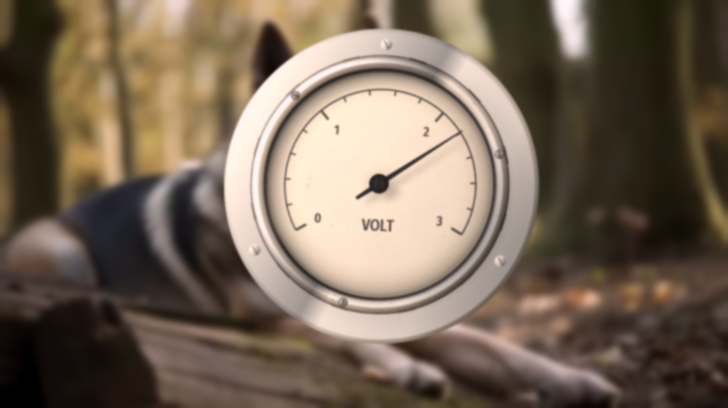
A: 2.2 V
